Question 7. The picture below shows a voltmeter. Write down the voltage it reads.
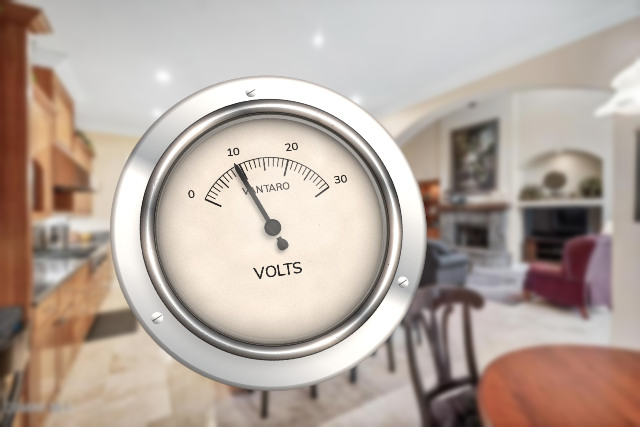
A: 9 V
